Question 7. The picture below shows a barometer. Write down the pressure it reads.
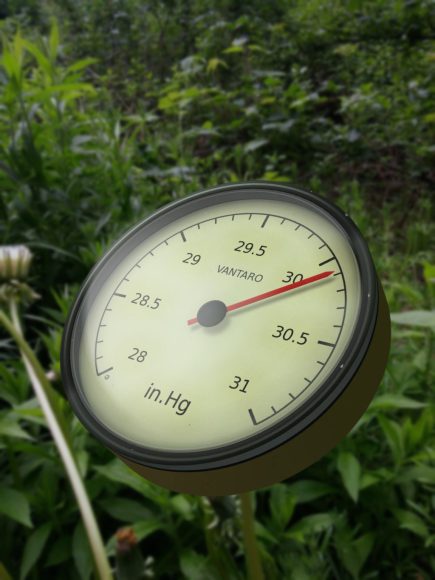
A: 30.1 inHg
